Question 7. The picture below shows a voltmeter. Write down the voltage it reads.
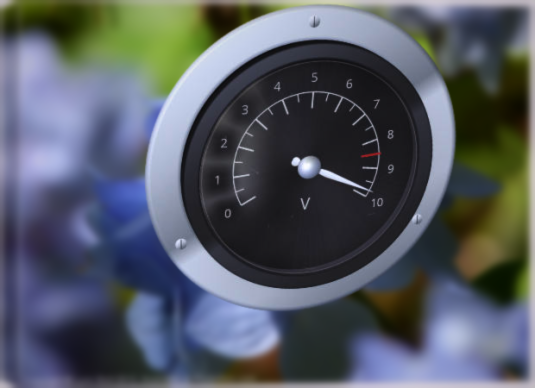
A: 9.75 V
